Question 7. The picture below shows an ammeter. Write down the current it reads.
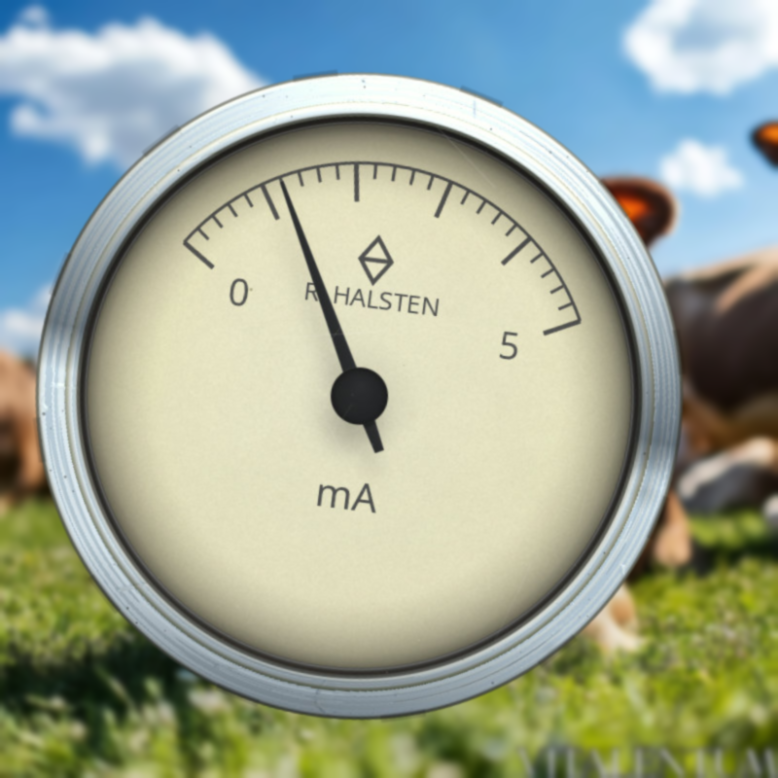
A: 1.2 mA
